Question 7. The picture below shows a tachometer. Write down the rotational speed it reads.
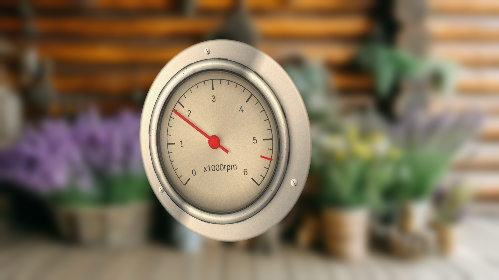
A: 1800 rpm
